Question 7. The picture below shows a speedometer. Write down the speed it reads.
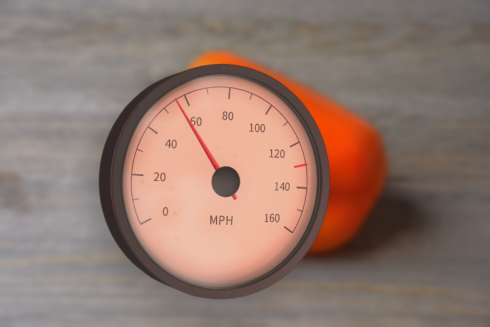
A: 55 mph
